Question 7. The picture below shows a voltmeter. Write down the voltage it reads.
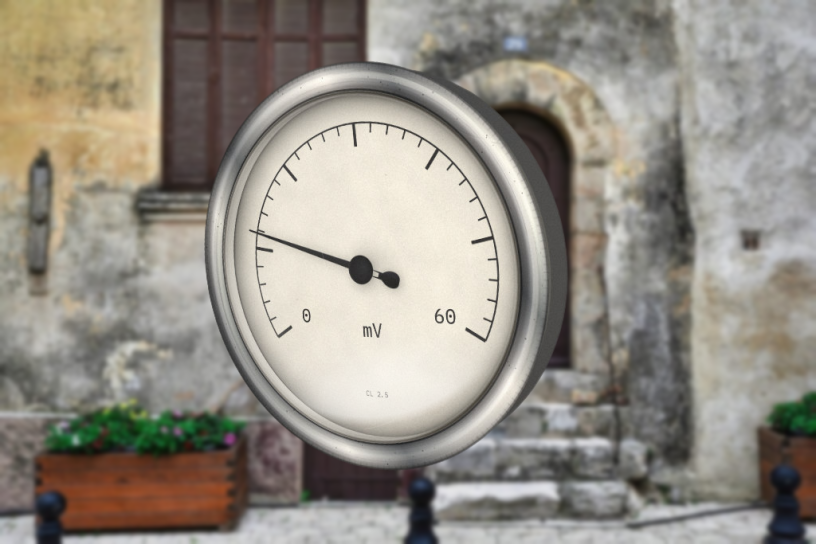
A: 12 mV
